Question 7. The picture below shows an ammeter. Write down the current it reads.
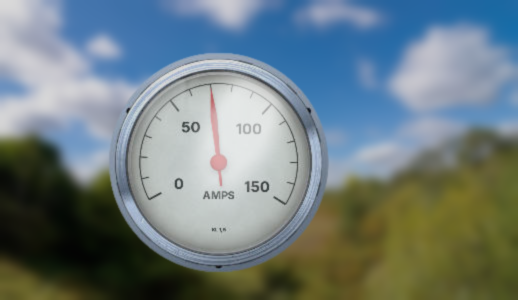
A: 70 A
